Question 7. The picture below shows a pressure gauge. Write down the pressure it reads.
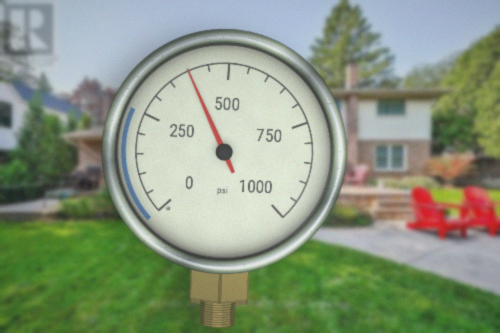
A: 400 psi
